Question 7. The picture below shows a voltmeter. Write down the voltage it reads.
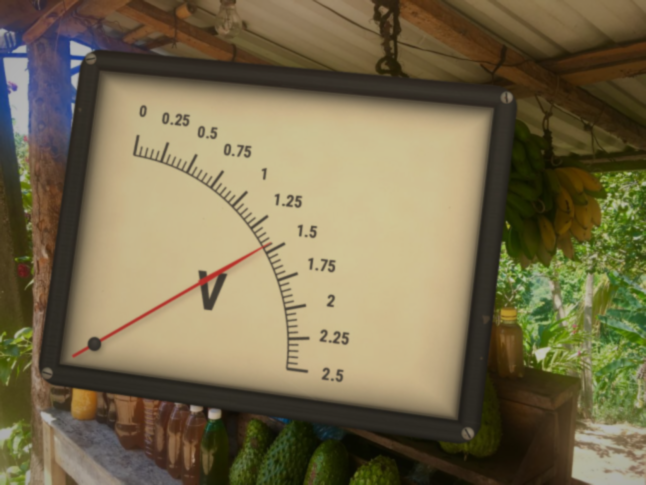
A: 1.45 V
